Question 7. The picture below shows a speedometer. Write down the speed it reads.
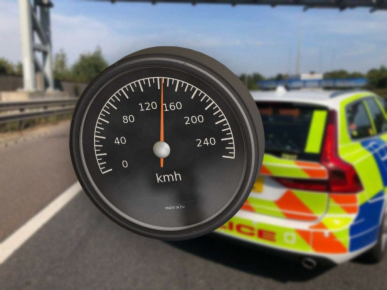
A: 145 km/h
